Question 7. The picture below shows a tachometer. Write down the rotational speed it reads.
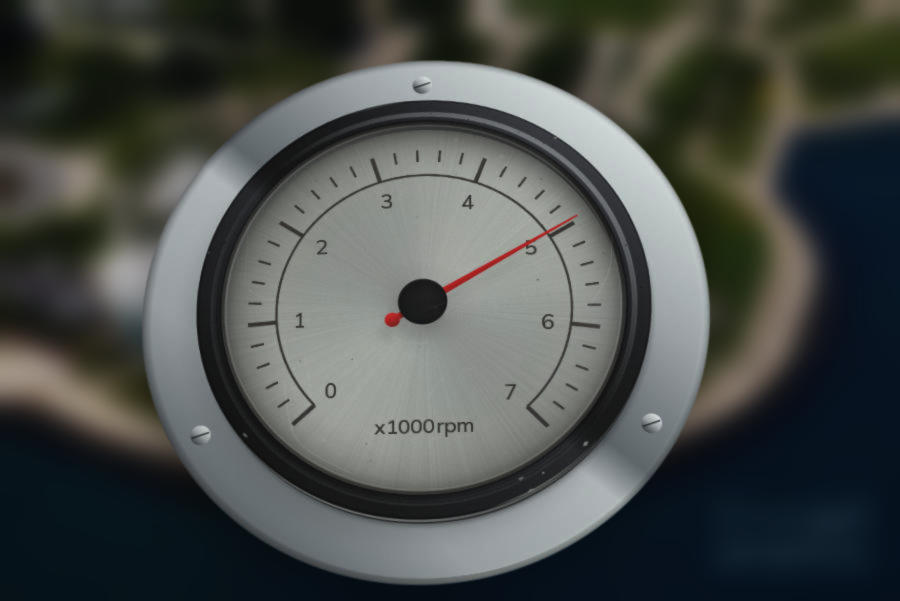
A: 5000 rpm
